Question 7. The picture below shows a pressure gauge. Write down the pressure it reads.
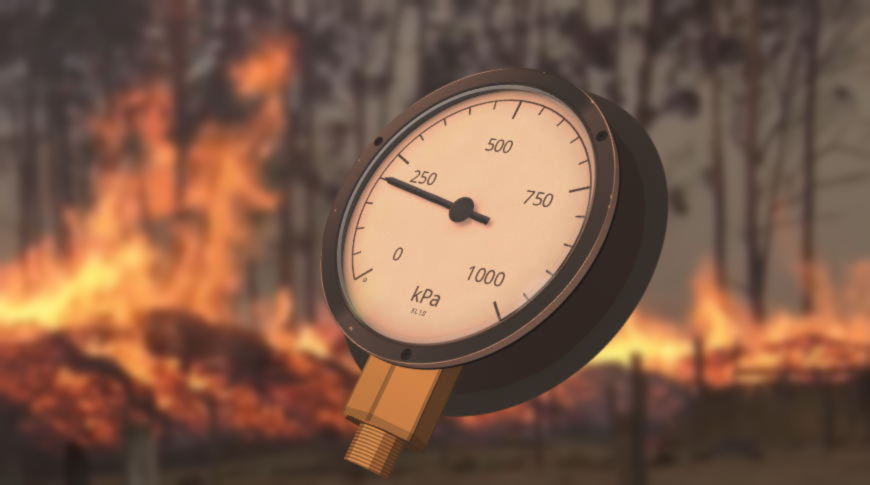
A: 200 kPa
